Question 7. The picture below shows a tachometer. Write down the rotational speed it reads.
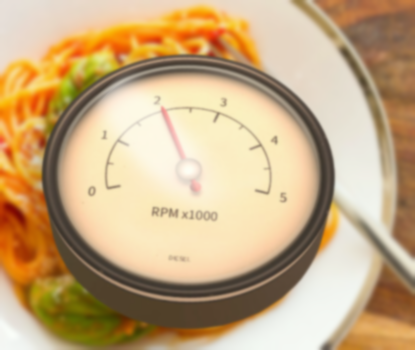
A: 2000 rpm
